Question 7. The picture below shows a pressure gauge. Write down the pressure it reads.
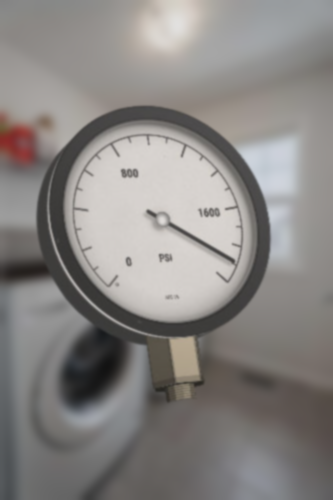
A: 1900 psi
